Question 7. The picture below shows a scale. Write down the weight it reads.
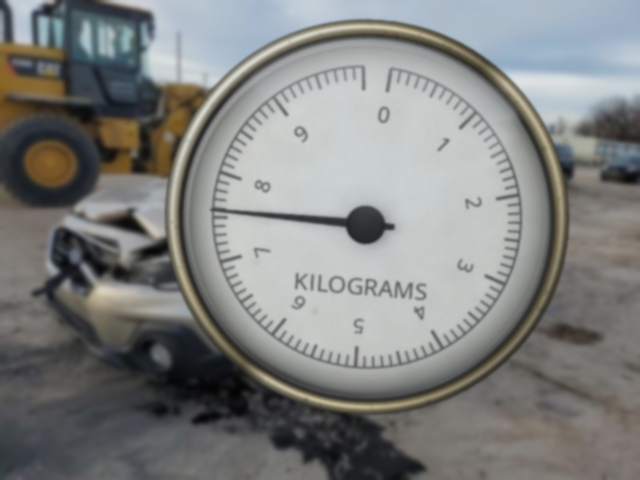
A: 7.6 kg
